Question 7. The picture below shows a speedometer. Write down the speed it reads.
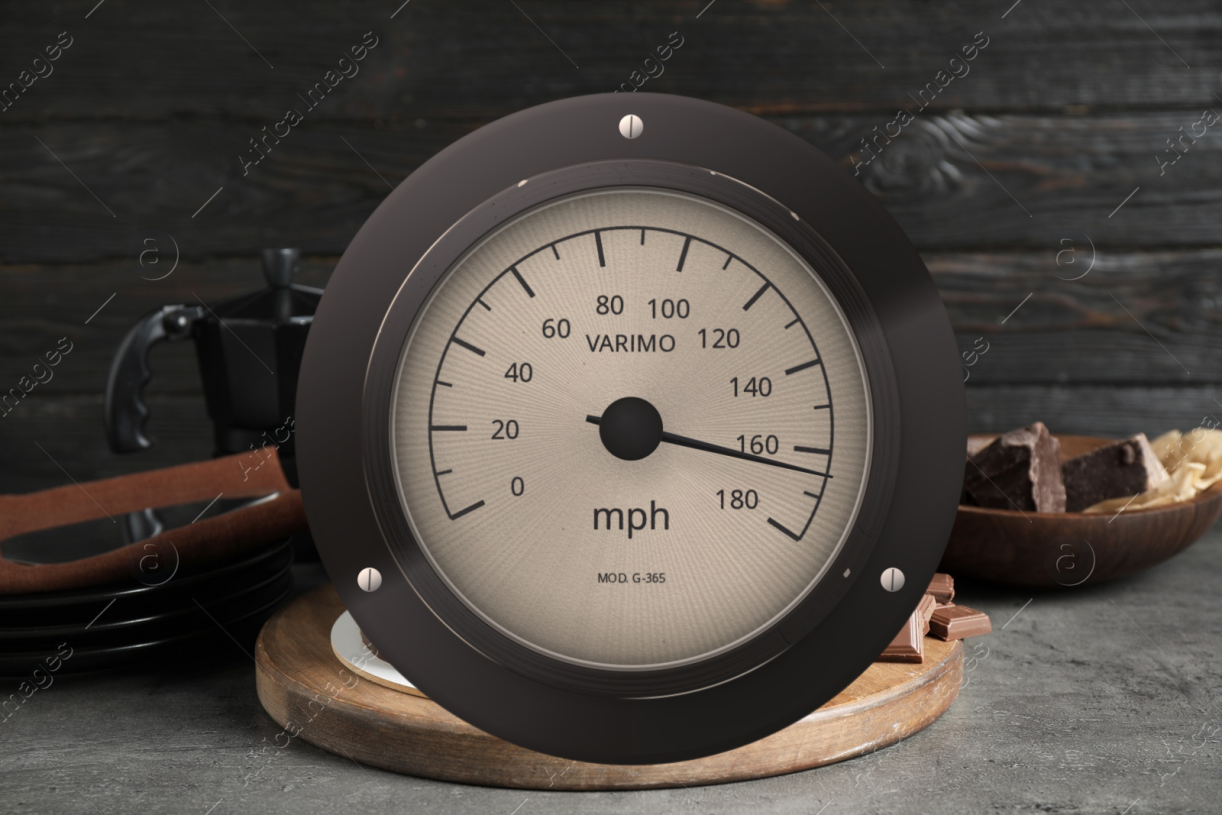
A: 165 mph
